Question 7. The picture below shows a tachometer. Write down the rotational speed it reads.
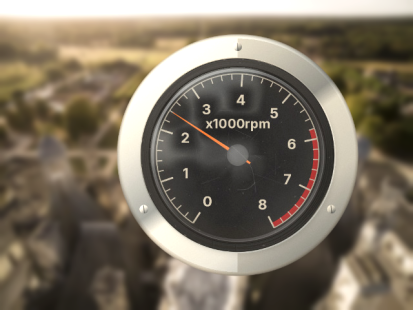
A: 2400 rpm
